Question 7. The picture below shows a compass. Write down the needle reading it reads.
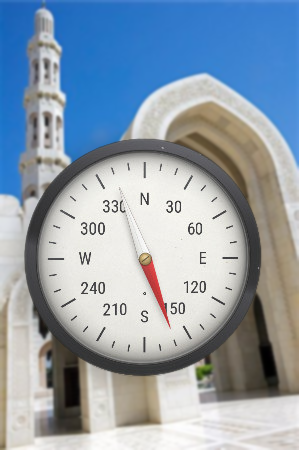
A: 160 °
